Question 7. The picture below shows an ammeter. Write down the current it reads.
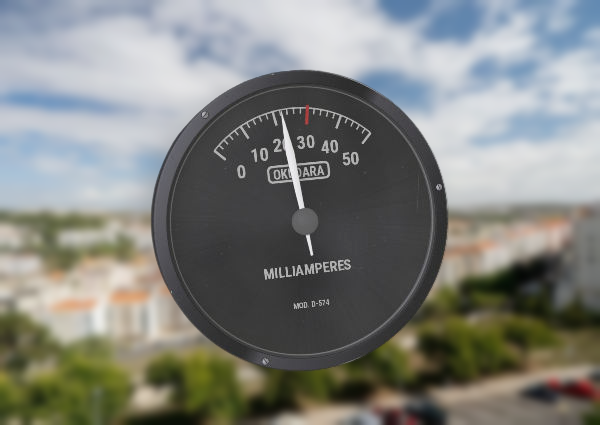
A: 22 mA
